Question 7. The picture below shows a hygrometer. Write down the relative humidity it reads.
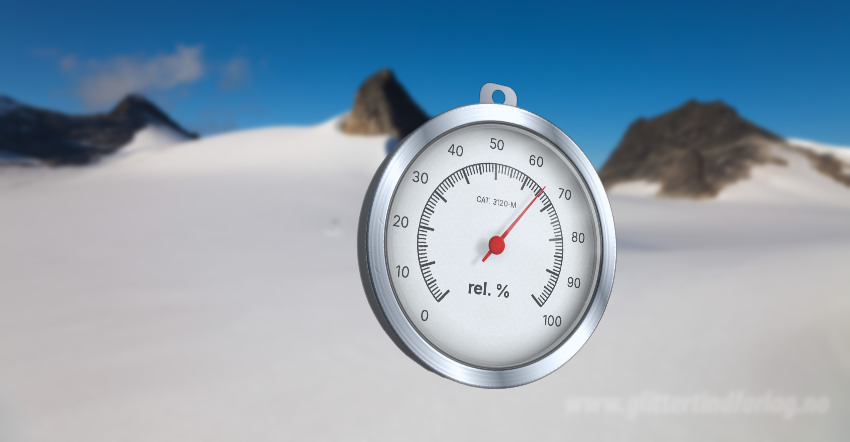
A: 65 %
